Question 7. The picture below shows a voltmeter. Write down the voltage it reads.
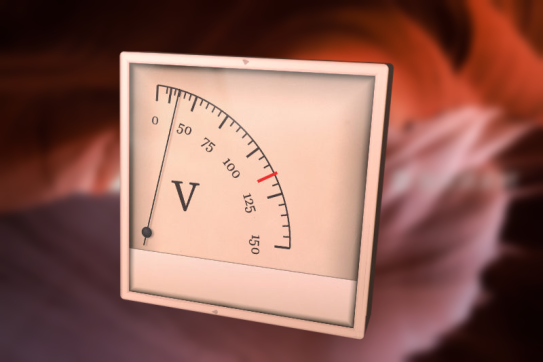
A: 35 V
